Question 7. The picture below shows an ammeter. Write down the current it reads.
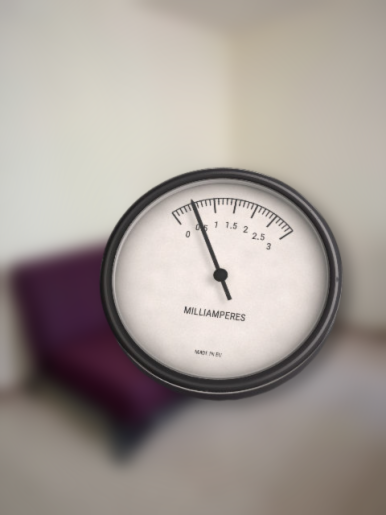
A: 0.5 mA
